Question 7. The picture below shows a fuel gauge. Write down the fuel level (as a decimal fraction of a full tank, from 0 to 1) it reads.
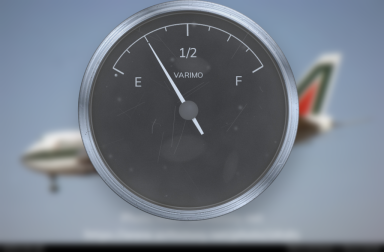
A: 0.25
